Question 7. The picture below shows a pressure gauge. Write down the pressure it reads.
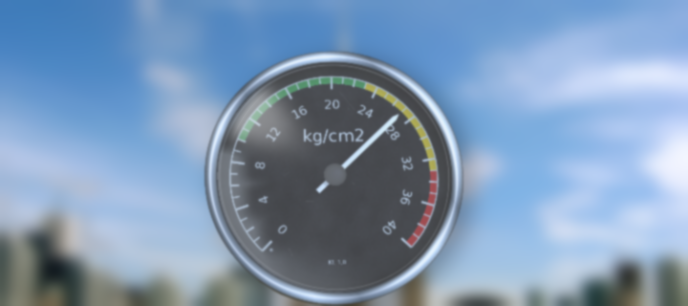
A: 27 kg/cm²
